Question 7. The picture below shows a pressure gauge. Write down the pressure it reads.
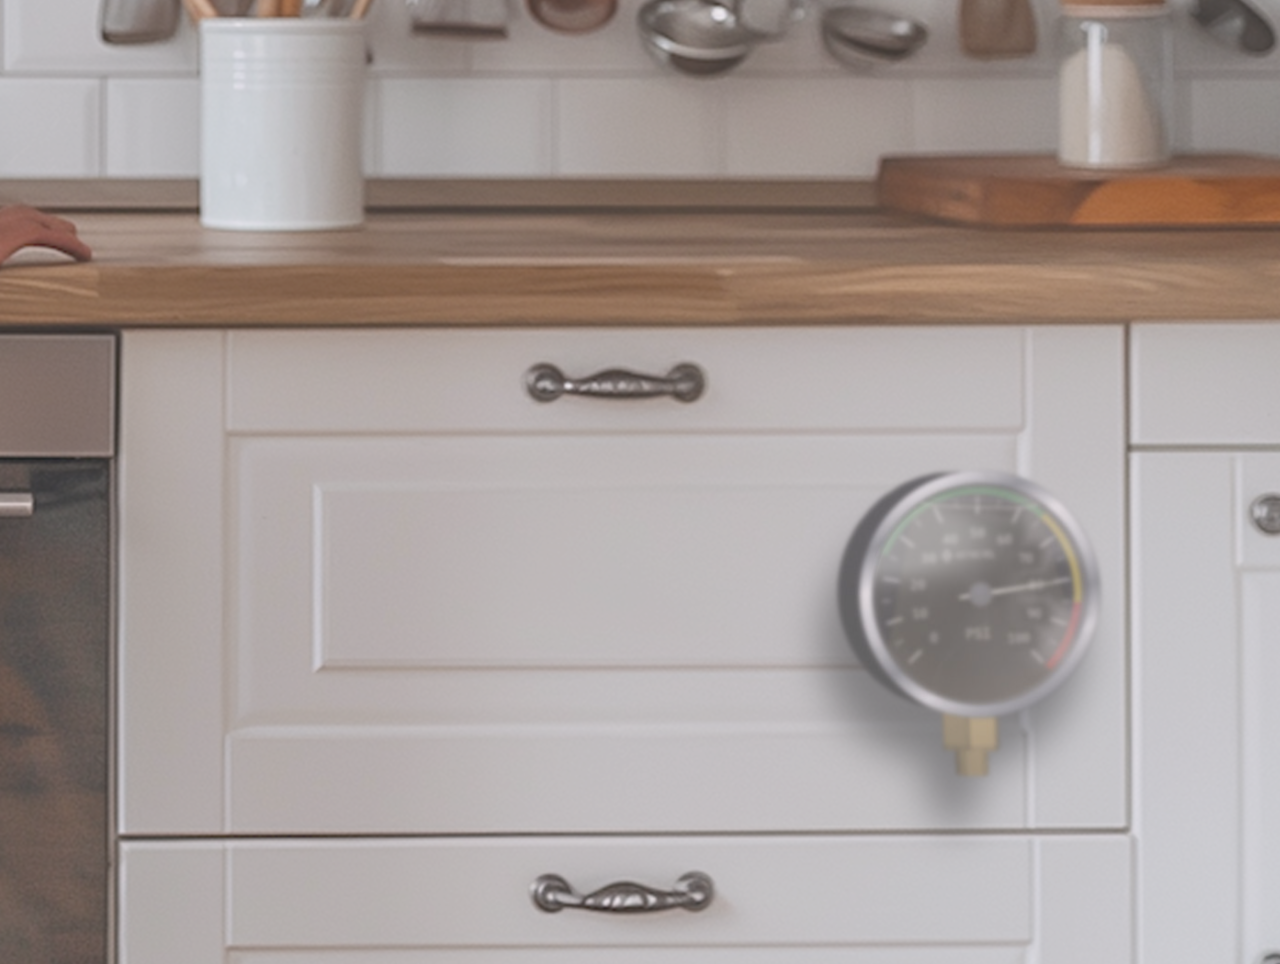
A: 80 psi
